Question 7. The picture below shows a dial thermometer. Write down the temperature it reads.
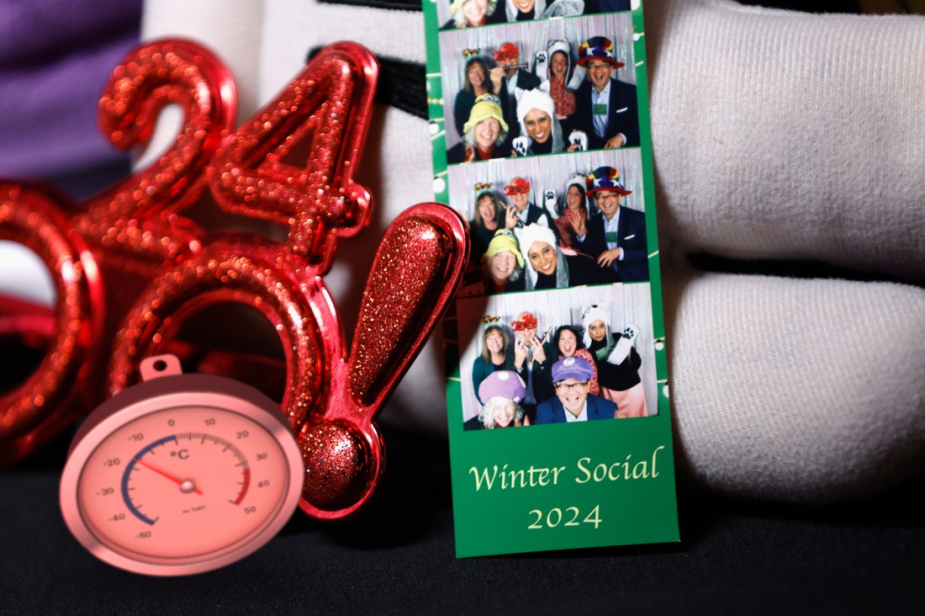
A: -15 °C
